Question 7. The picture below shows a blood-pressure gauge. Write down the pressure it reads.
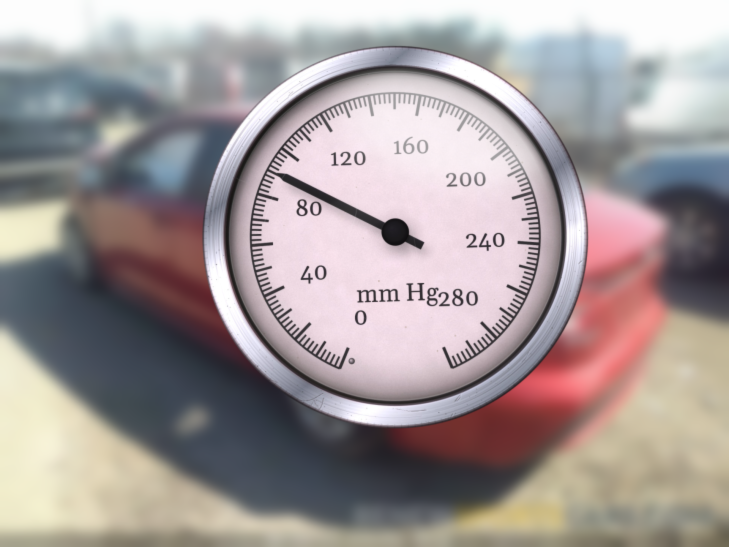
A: 90 mmHg
